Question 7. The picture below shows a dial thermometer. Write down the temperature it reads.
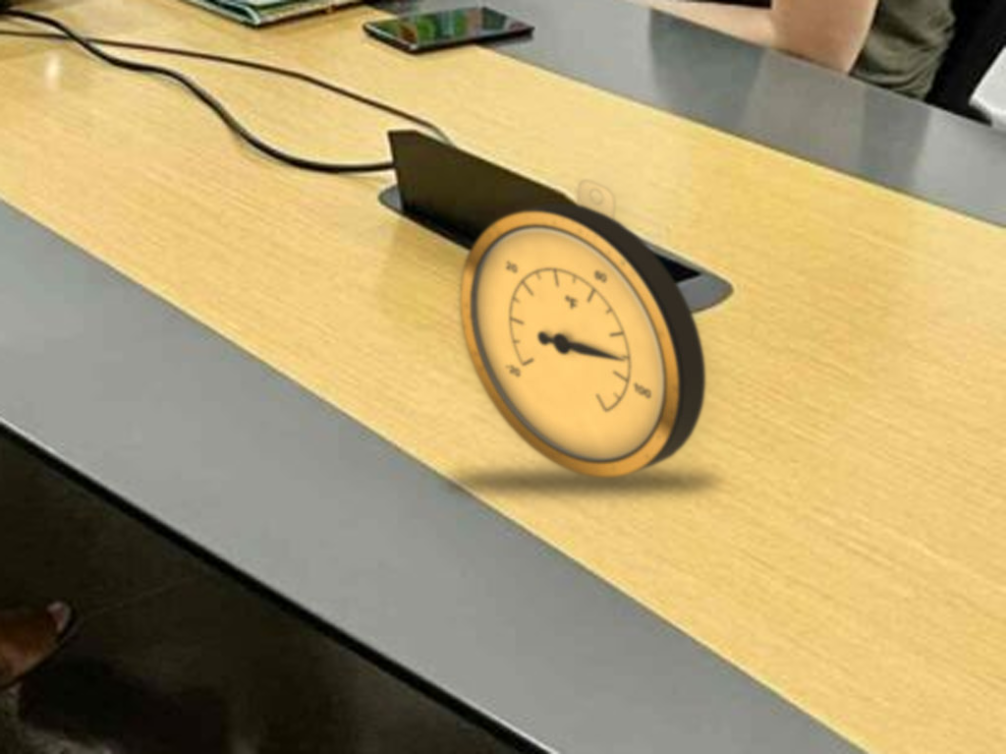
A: 90 °F
